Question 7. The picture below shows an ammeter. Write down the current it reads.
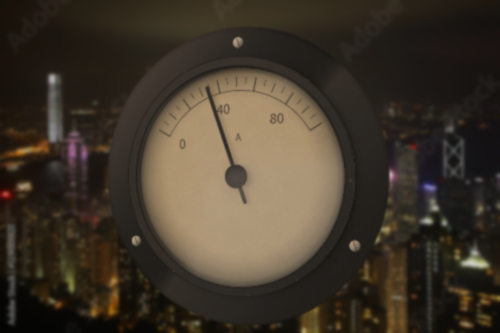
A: 35 A
